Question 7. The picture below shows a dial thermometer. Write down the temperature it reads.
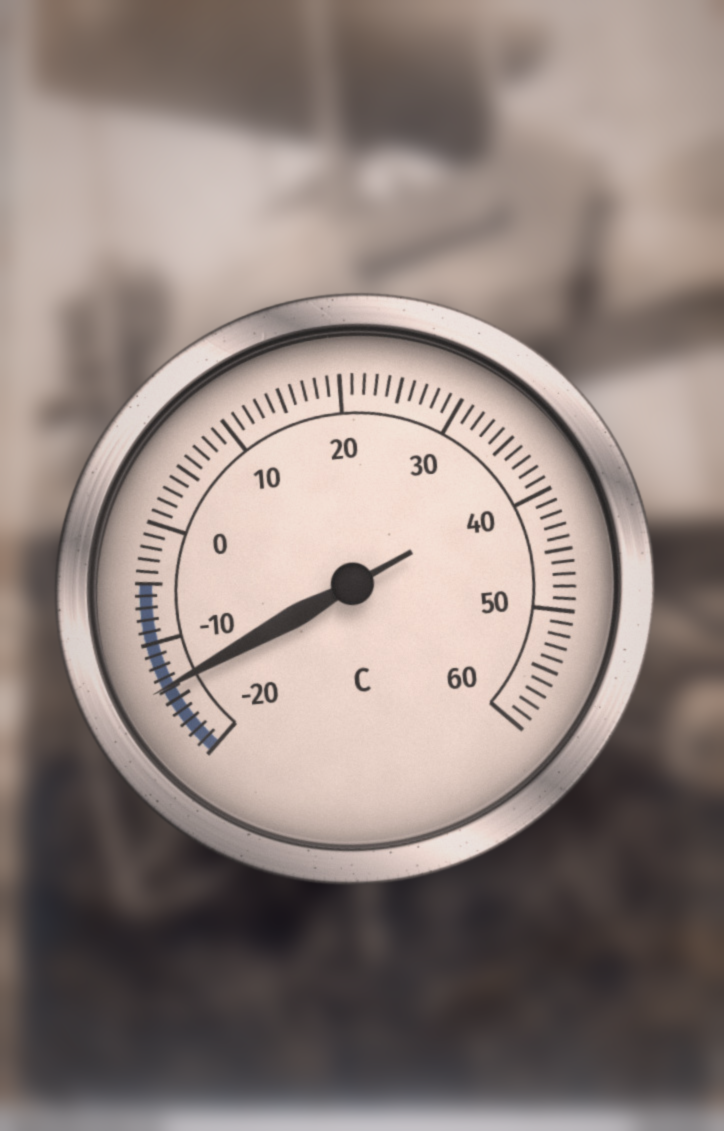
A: -14 °C
